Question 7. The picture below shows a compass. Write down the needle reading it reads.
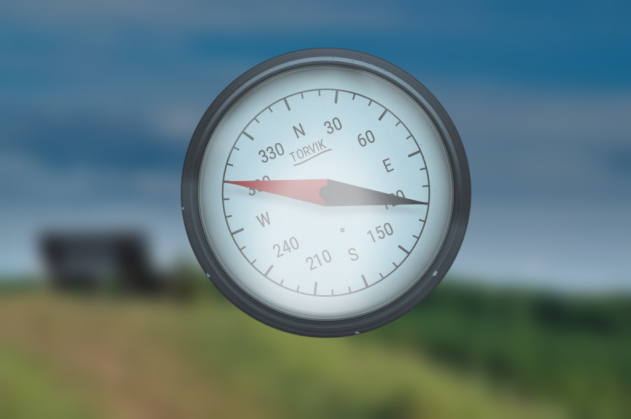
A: 300 °
